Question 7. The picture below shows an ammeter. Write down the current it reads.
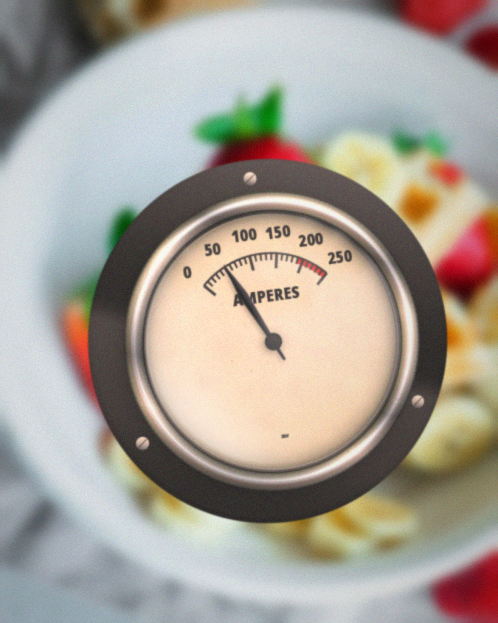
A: 50 A
